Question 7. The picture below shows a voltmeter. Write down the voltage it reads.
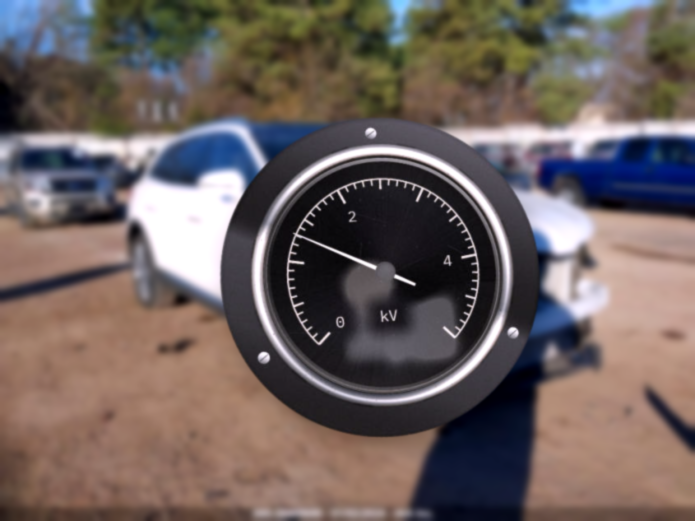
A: 1.3 kV
